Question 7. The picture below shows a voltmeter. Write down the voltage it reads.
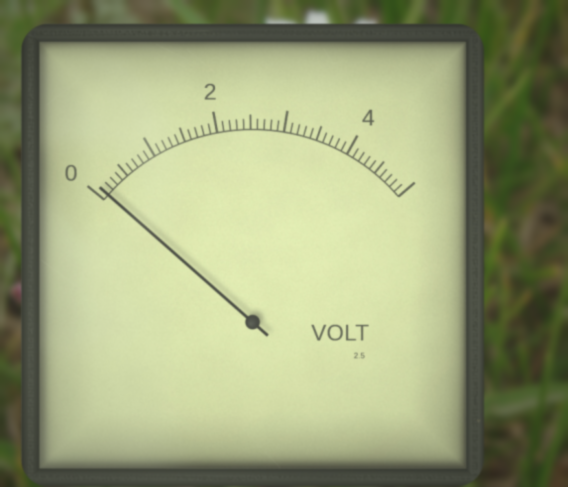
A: 0.1 V
